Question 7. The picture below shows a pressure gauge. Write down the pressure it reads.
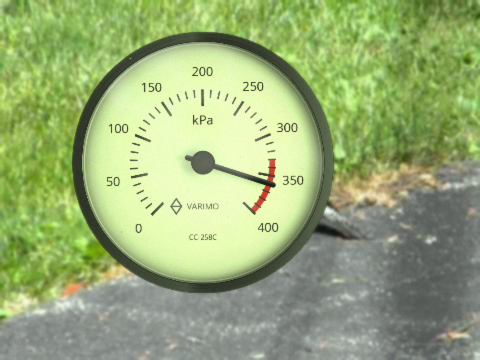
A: 360 kPa
